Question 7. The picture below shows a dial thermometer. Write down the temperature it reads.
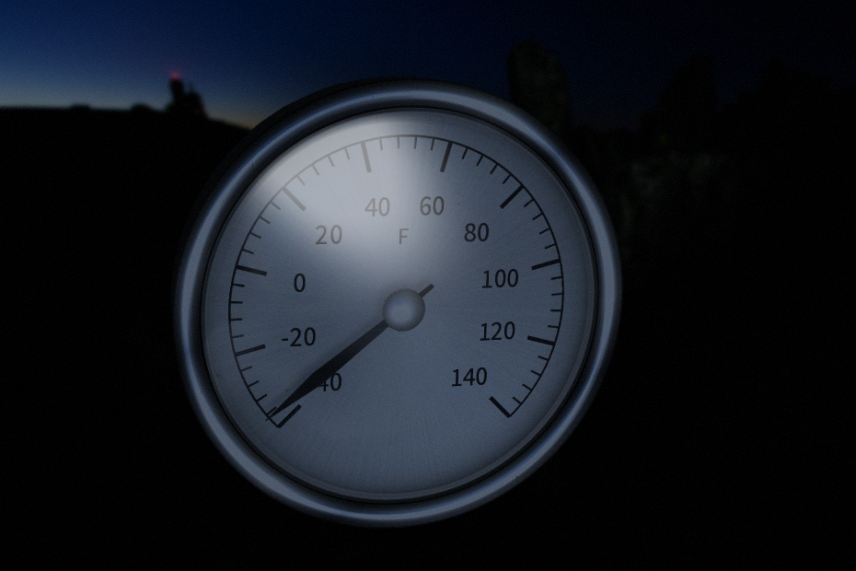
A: -36 °F
